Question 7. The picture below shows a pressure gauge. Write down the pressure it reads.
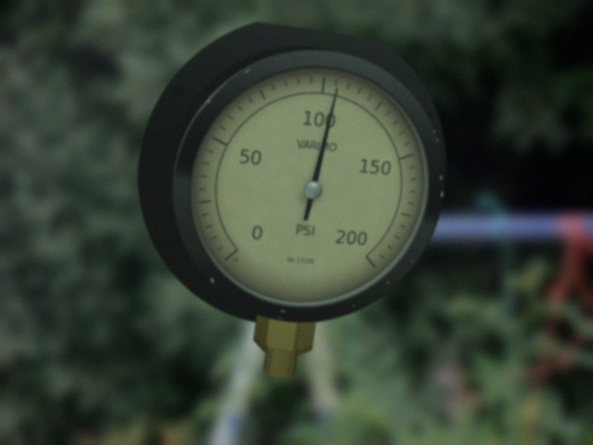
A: 105 psi
